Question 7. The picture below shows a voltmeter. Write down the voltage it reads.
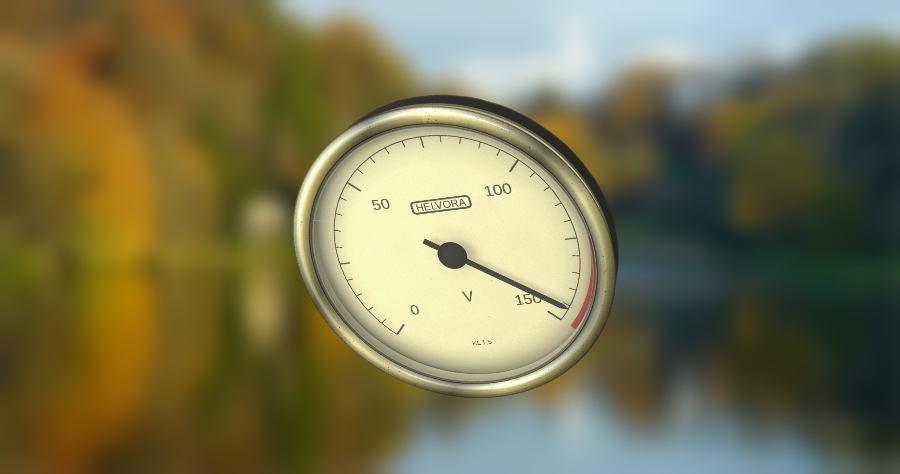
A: 145 V
